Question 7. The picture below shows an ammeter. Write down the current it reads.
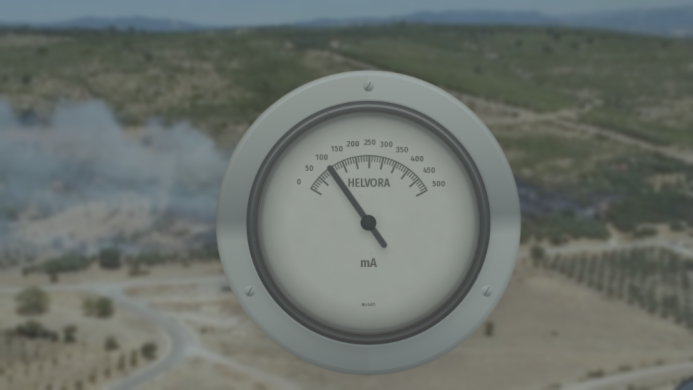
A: 100 mA
